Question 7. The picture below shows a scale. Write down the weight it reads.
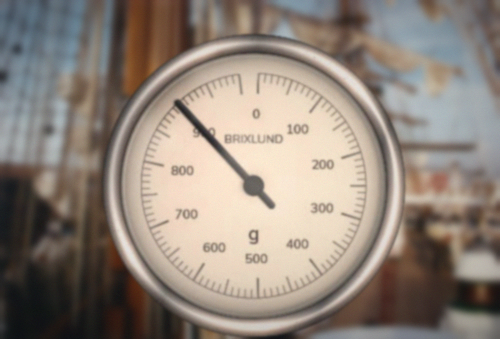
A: 900 g
